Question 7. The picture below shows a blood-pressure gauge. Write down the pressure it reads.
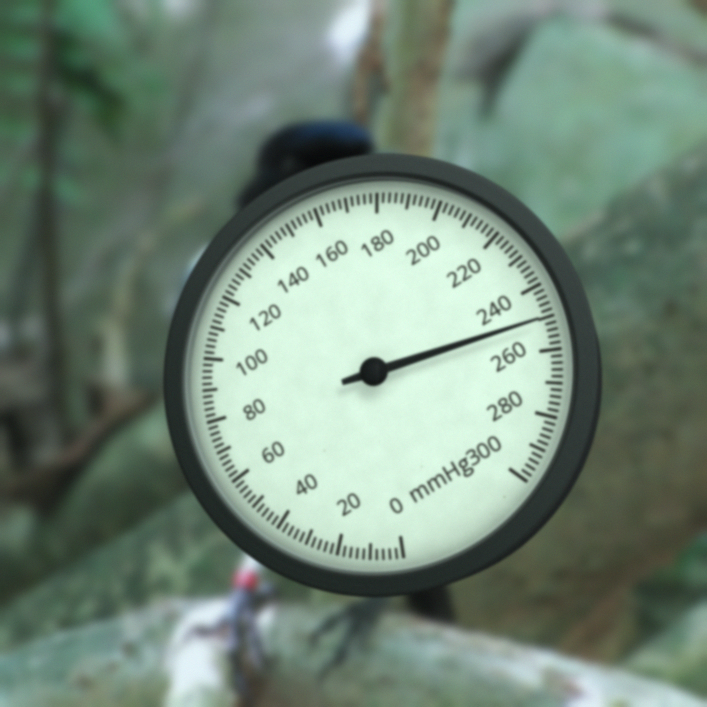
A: 250 mmHg
